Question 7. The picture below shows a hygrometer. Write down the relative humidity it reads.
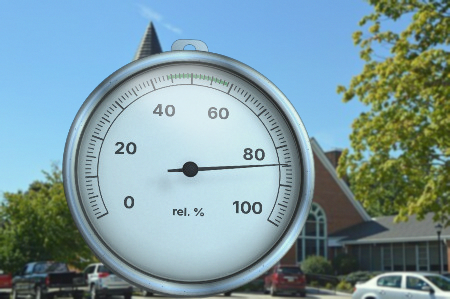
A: 85 %
